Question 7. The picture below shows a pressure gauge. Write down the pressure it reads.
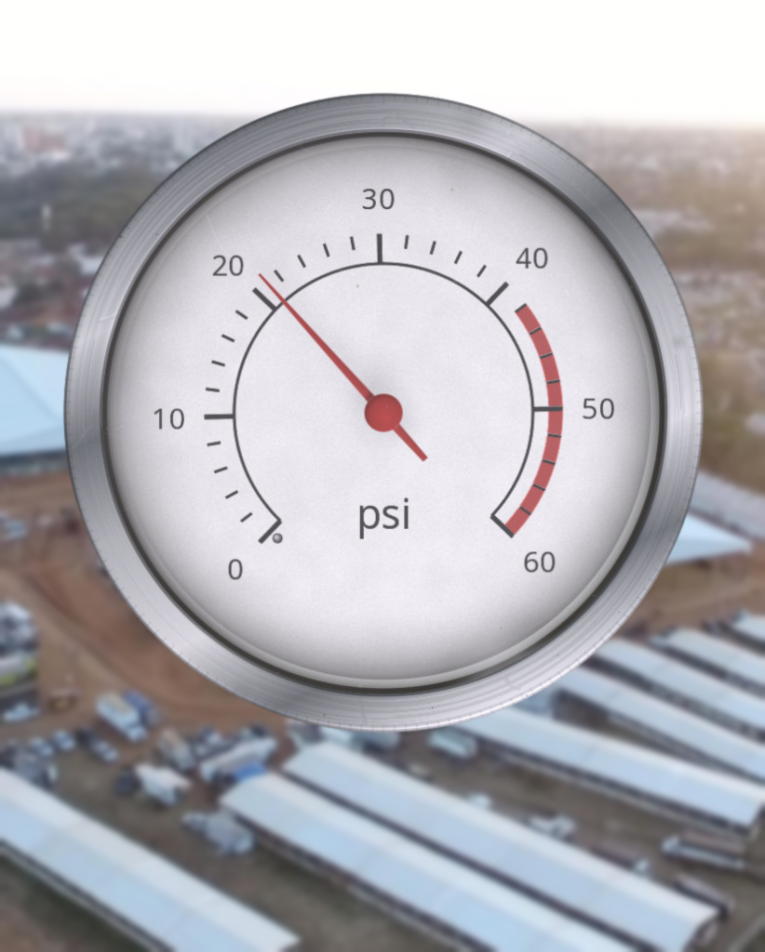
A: 21 psi
